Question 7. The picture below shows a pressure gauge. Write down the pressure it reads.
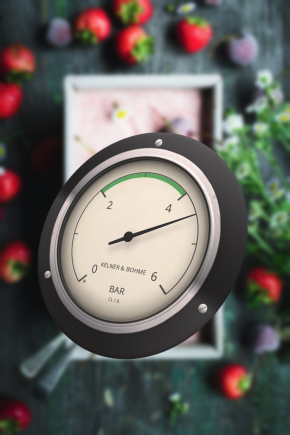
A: 4.5 bar
